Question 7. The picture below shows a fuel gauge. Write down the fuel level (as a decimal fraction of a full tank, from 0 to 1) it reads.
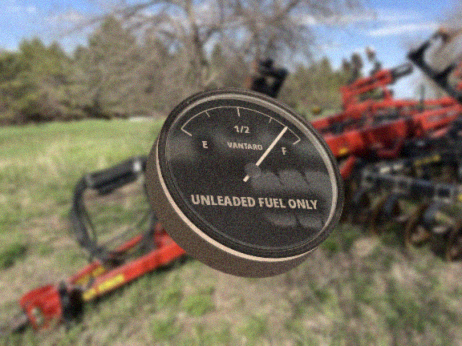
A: 0.875
